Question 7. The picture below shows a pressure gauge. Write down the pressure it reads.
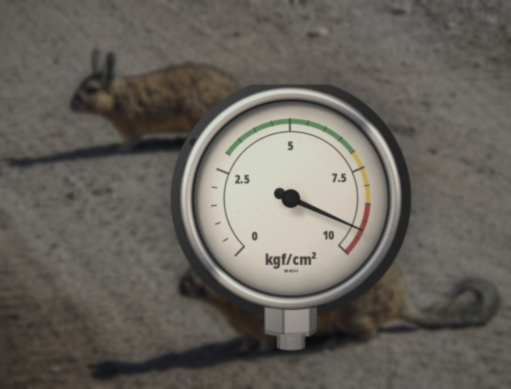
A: 9.25 kg/cm²
